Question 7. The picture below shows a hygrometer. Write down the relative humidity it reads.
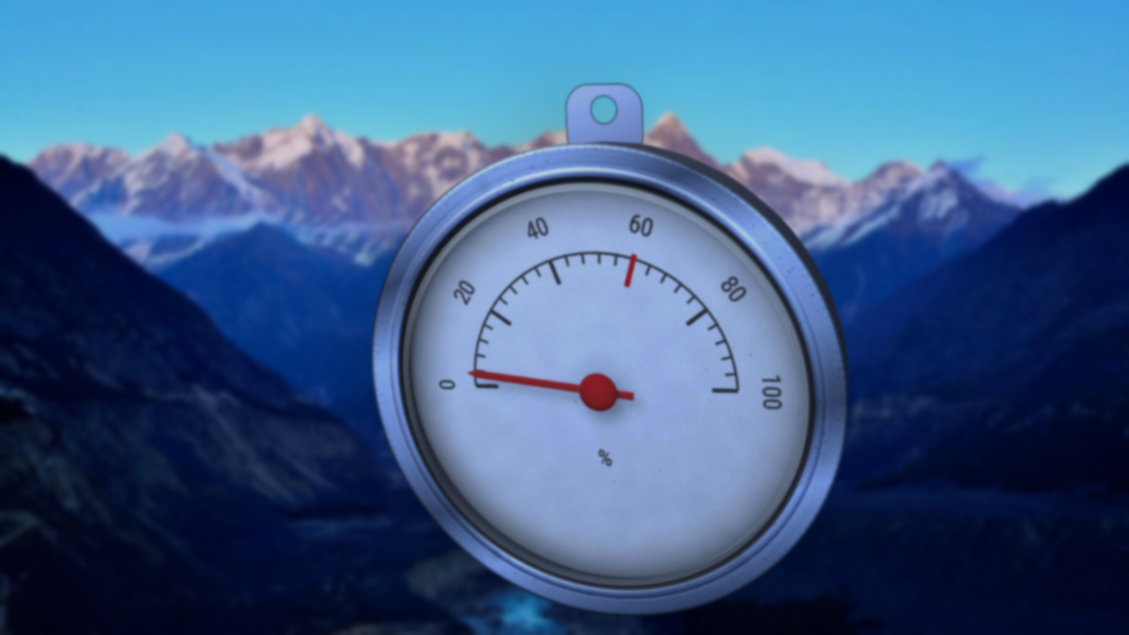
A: 4 %
